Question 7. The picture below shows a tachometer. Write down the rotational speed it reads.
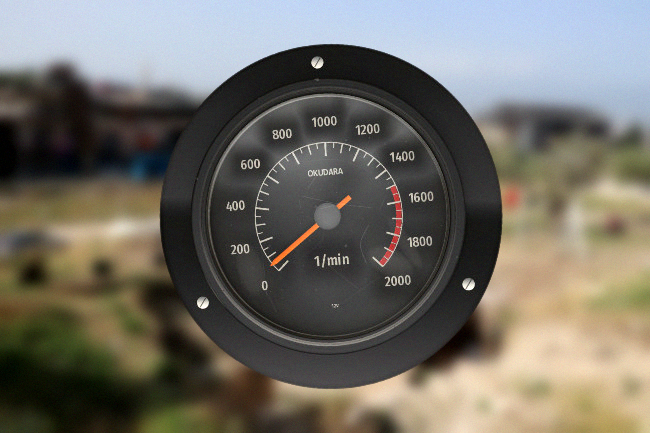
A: 50 rpm
